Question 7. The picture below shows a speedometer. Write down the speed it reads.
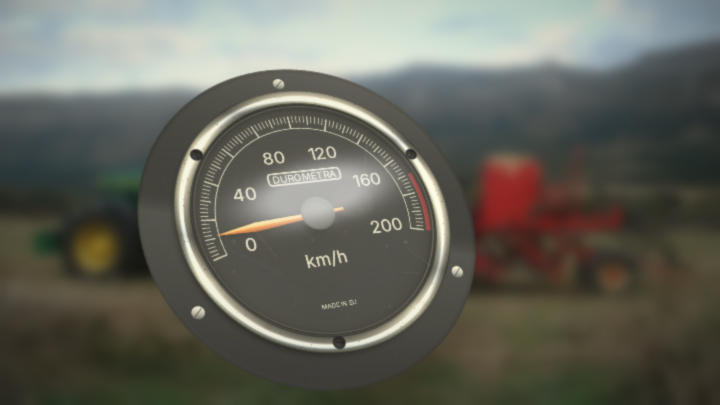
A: 10 km/h
